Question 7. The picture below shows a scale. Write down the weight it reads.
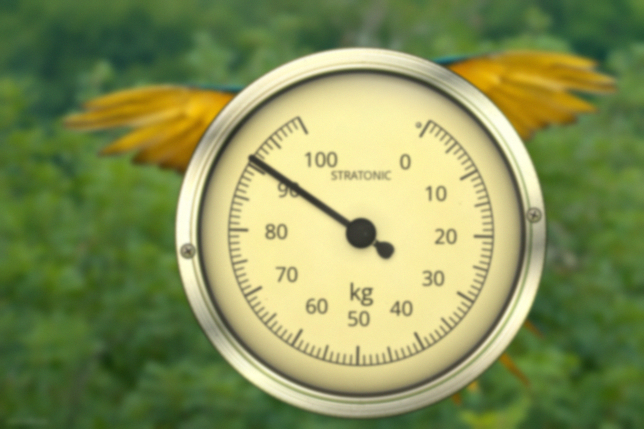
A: 91 kg
